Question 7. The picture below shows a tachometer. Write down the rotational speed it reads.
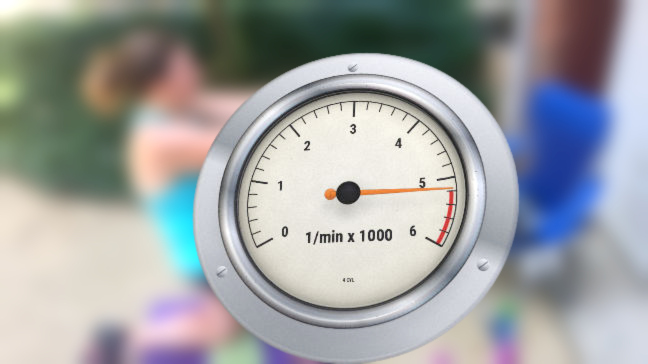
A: 5200 rpm
